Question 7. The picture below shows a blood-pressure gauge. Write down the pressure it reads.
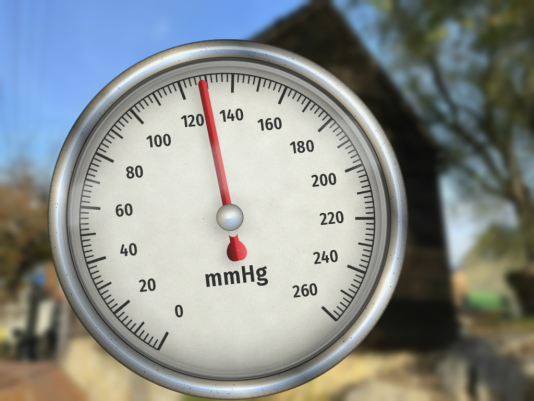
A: 128 mmHg
